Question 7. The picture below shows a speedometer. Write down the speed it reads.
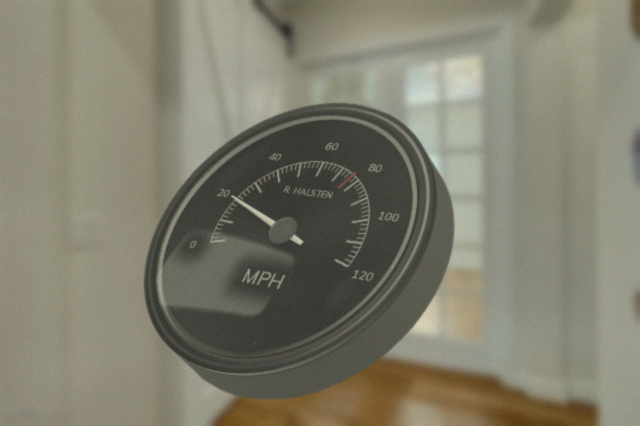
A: 20 mph
